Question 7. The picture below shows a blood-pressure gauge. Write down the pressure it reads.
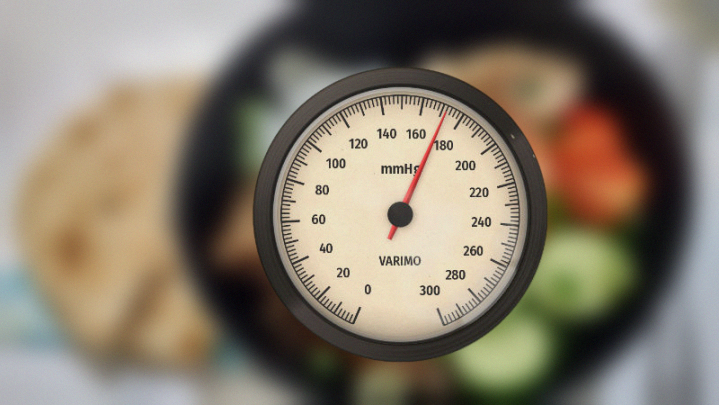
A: 172 mmHg
